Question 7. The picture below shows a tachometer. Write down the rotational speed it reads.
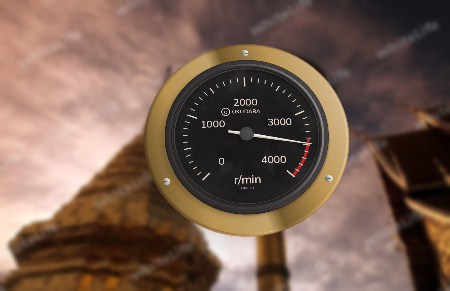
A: 3500 rpm
